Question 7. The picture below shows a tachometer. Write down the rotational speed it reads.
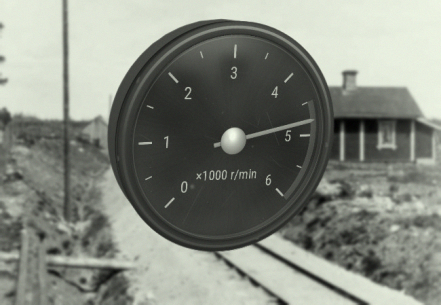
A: 4750 rpm
